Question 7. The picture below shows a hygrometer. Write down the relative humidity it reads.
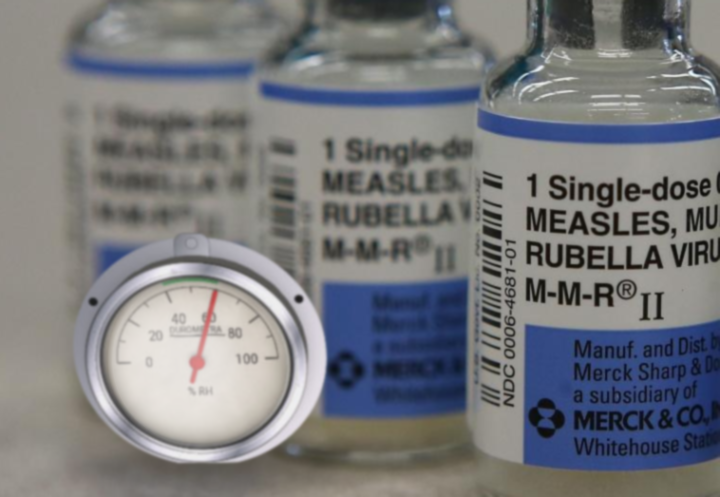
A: 60 %
